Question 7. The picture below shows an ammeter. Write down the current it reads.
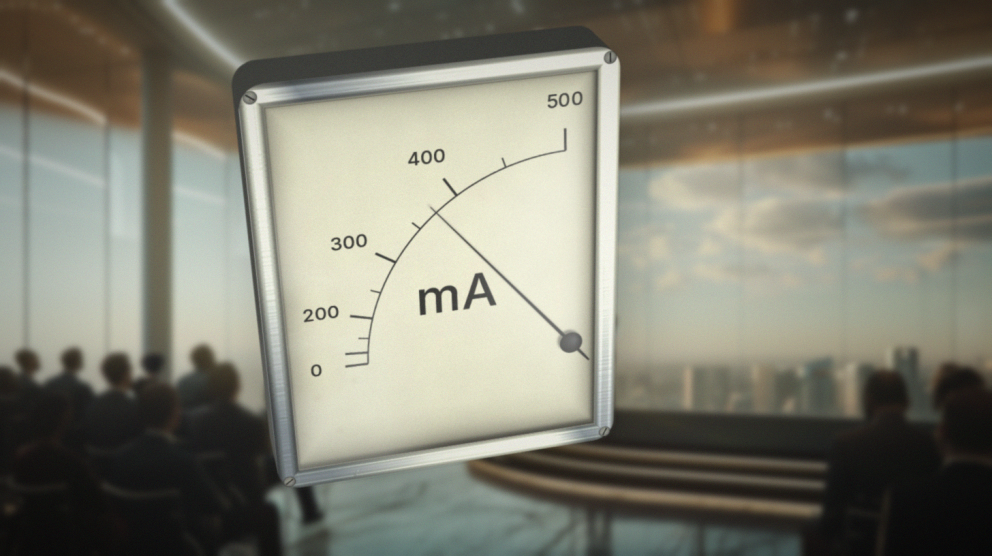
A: 375 mA
